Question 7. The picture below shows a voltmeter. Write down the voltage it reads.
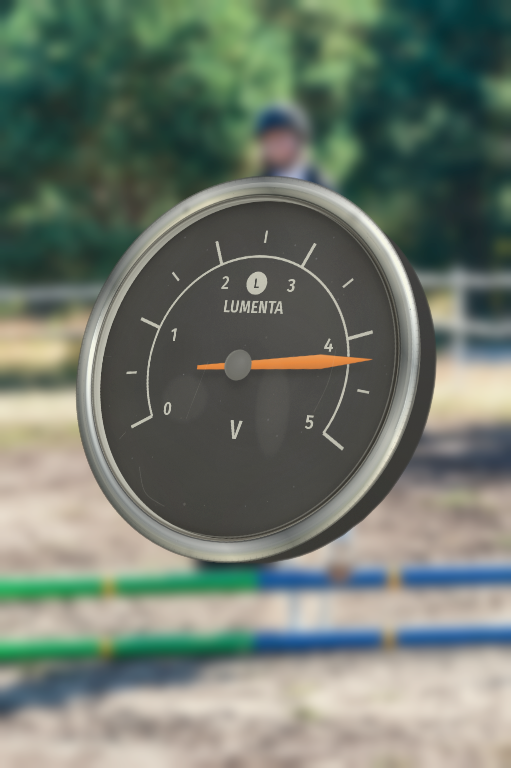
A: 4.25 V
